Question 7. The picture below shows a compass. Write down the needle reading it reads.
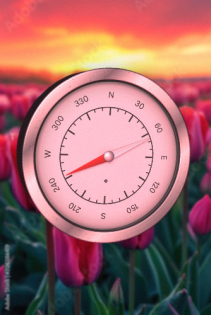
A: 245 °
